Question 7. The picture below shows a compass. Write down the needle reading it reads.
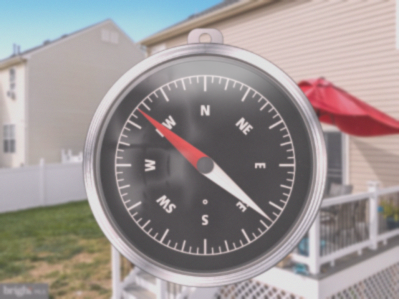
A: 310 °
